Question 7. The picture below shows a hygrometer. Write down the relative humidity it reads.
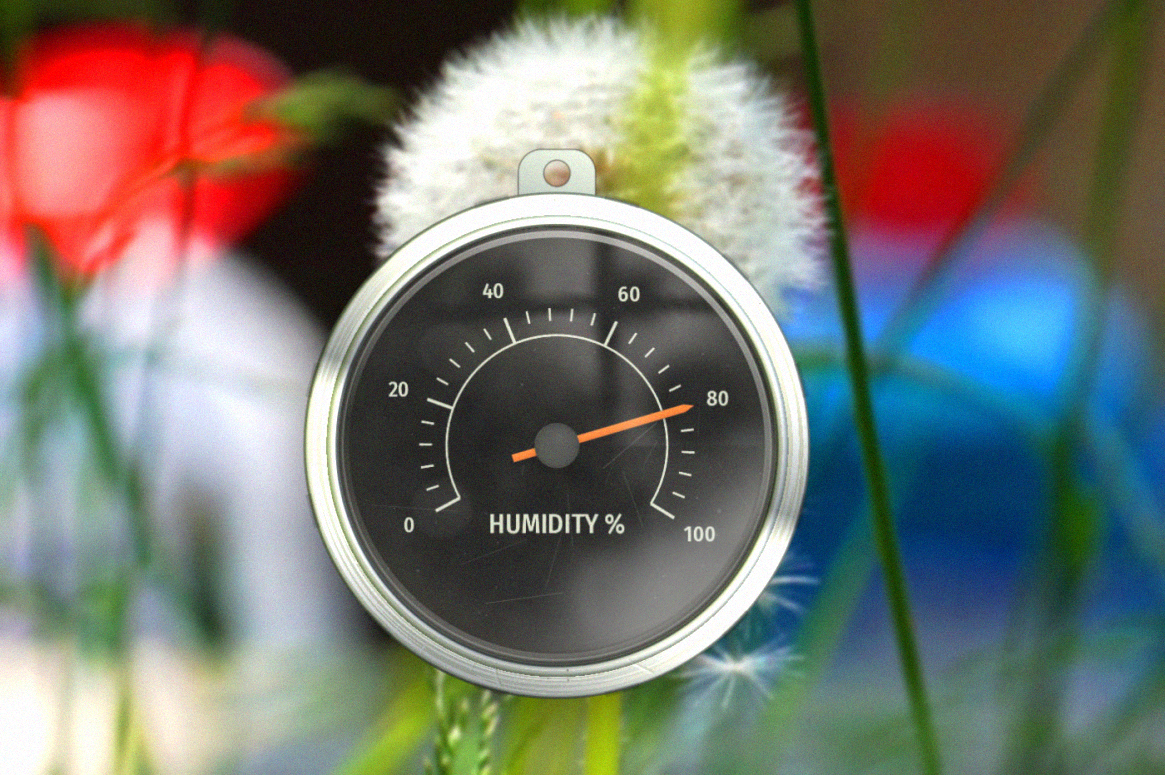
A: 80 %
